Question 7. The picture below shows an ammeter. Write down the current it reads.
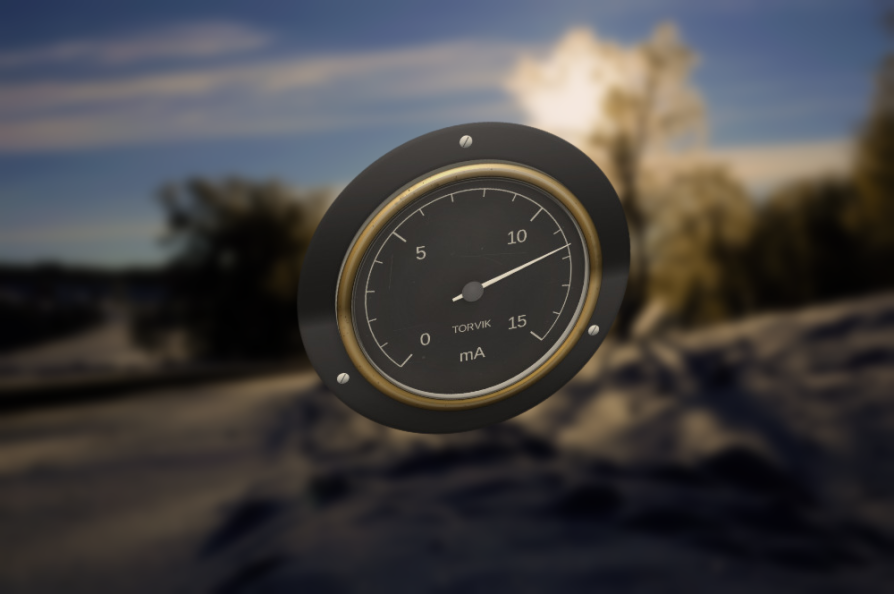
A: 11.5 mA
